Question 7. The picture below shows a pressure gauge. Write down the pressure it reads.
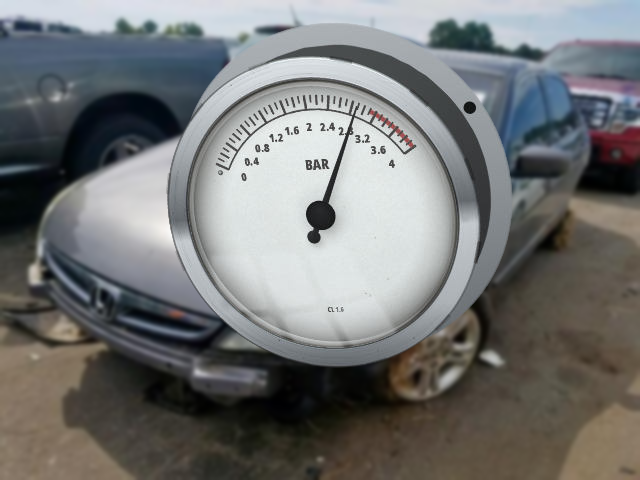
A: 2.9 bar
